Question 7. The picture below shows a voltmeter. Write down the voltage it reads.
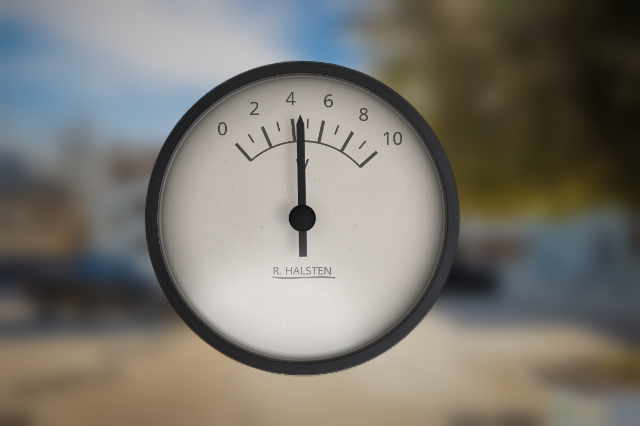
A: 4.5 V
